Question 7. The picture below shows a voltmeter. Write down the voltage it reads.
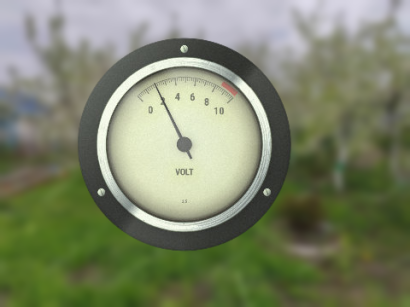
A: 2 V
